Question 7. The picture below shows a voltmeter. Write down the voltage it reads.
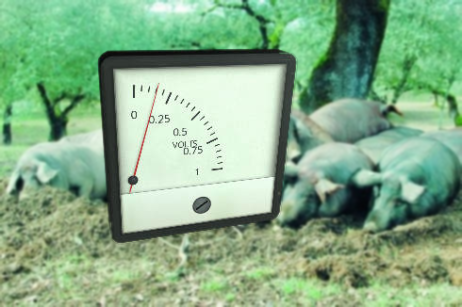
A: 0.15 V
